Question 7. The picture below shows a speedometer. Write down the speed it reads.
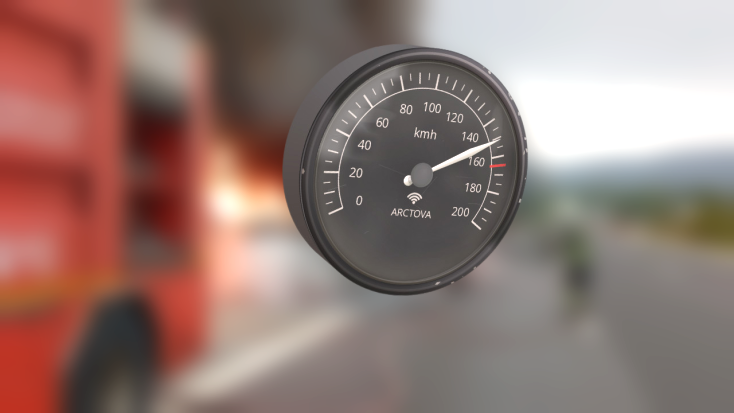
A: 150 km/h
